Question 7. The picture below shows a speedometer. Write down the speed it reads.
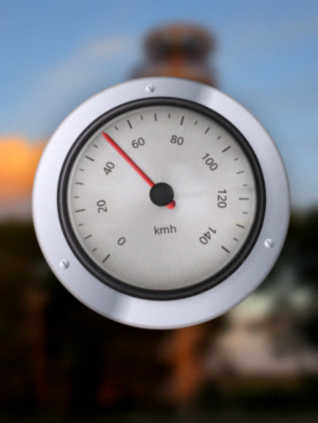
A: 50 km/h
